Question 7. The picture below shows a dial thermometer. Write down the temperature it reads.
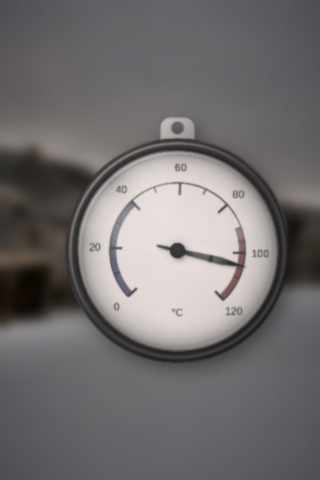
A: 105 °C
